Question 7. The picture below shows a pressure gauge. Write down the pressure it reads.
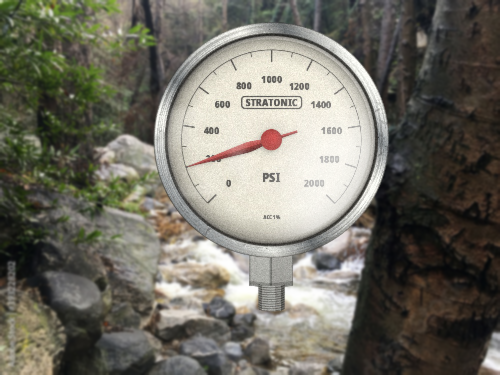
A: 200 psi
